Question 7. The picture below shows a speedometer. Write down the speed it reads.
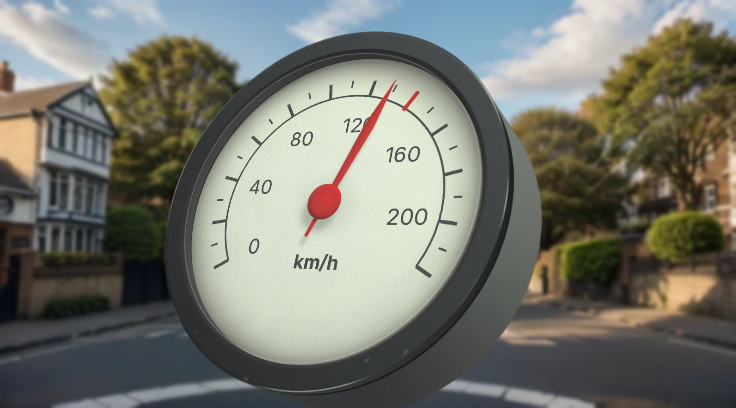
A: 130 km/h
